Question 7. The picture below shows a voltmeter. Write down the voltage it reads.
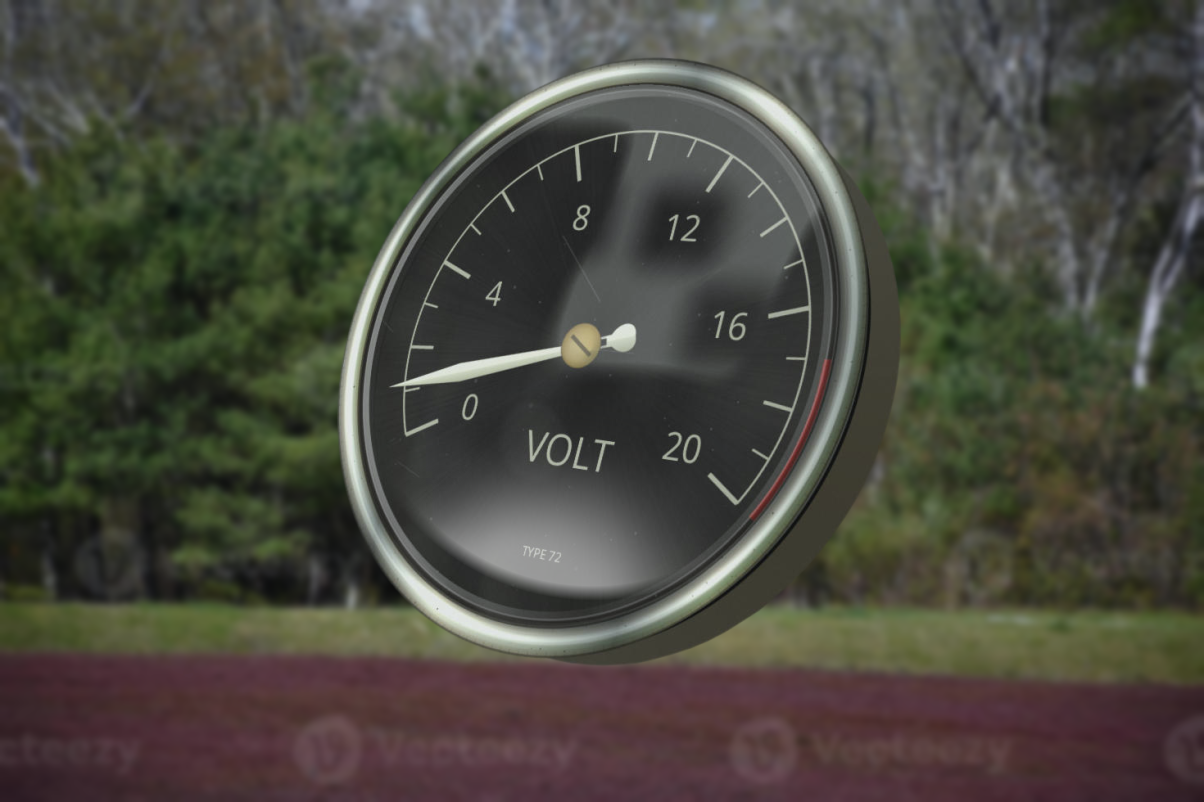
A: 1 V
